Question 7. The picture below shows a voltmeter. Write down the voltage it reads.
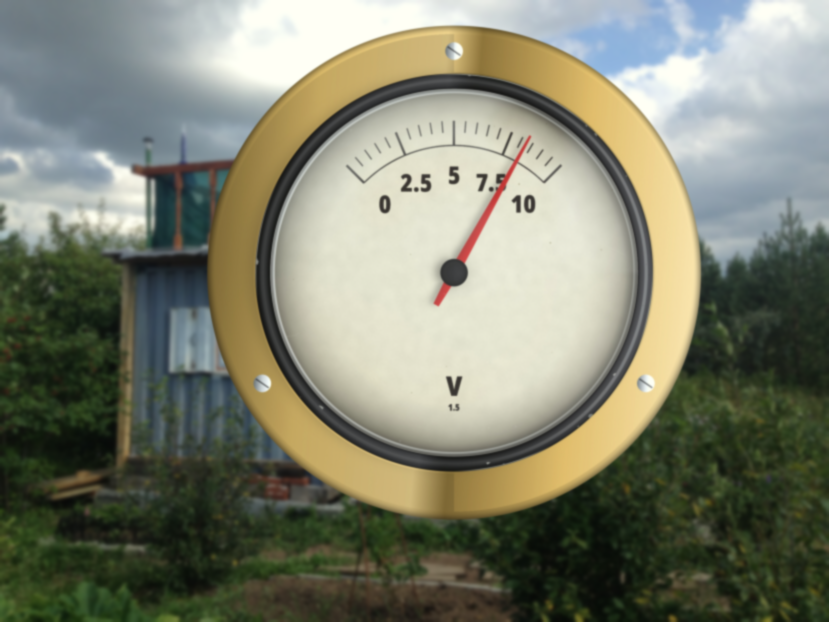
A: 8.25 V
